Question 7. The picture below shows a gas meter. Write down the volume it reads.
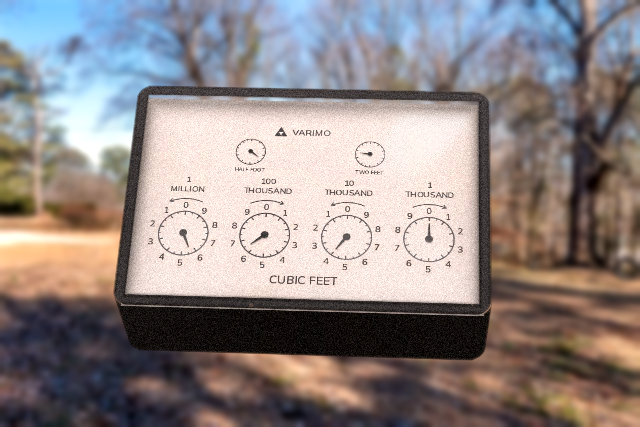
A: 564000 ft³
